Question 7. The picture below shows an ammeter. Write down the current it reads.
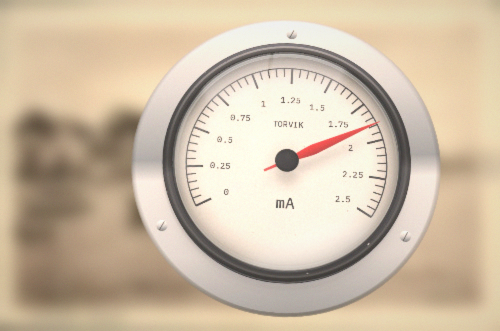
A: 1.9 mA
